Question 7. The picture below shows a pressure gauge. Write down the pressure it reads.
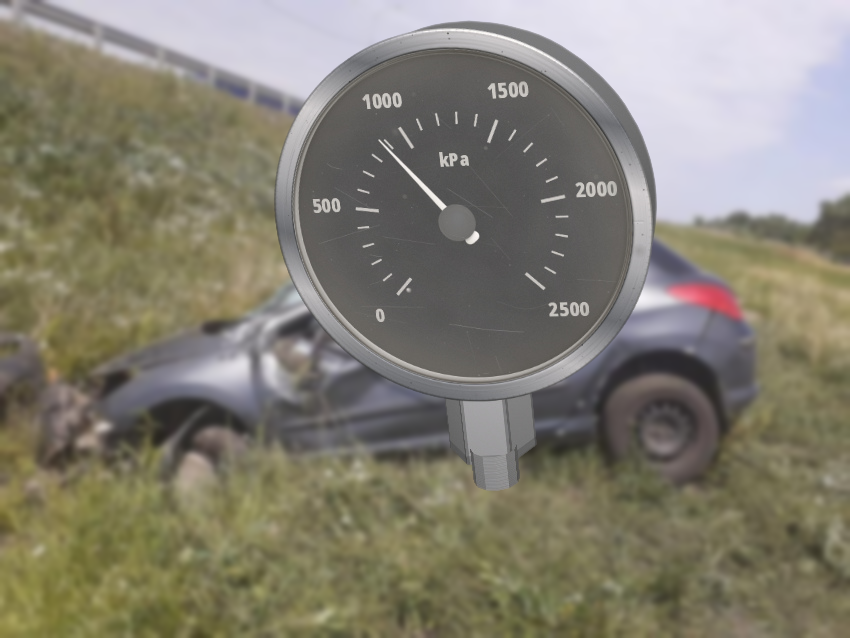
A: 900 kPa
